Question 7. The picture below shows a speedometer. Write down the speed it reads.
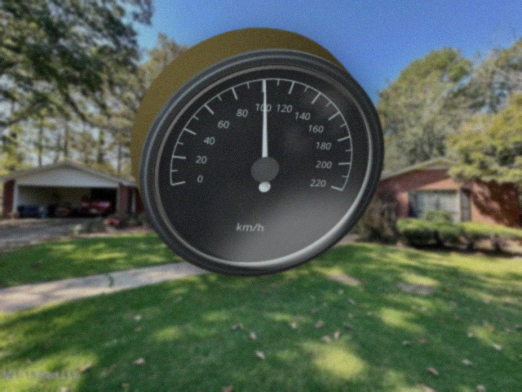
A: 100 km/h
